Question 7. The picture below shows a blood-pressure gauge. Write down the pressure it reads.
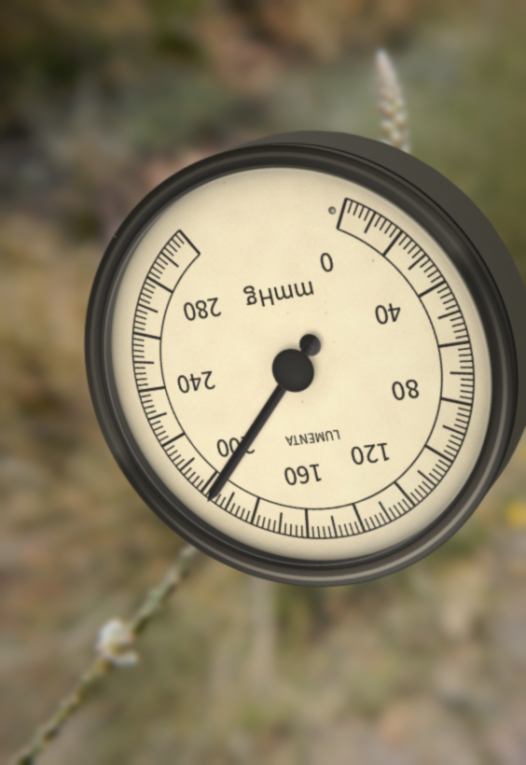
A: 196 mmHg
